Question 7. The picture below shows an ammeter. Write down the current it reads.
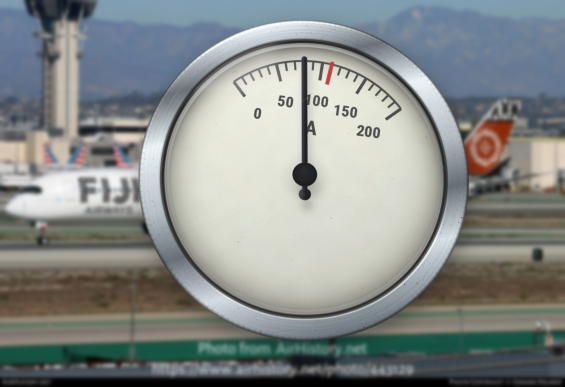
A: 80 A
